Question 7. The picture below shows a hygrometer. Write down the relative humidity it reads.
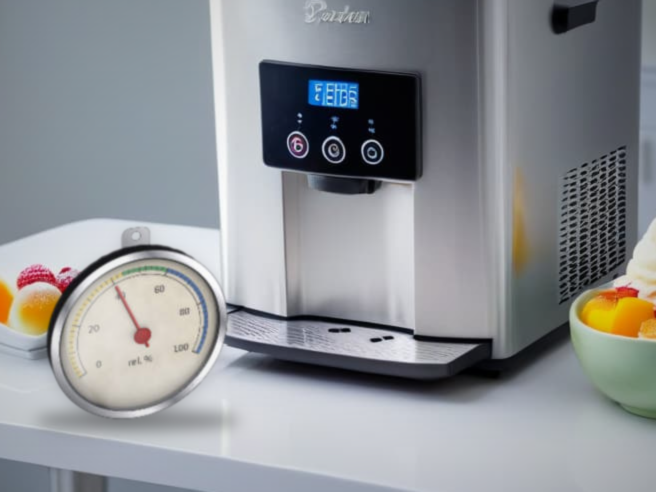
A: 40 %
